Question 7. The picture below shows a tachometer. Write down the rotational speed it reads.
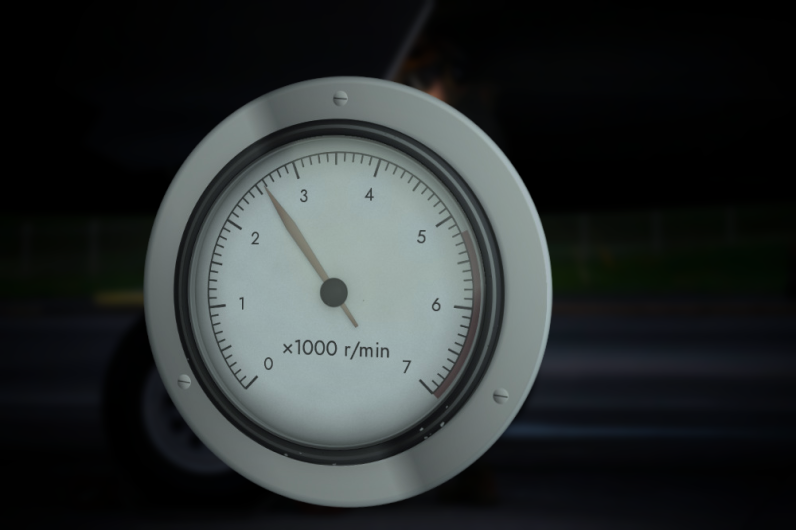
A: 2600 rpm
